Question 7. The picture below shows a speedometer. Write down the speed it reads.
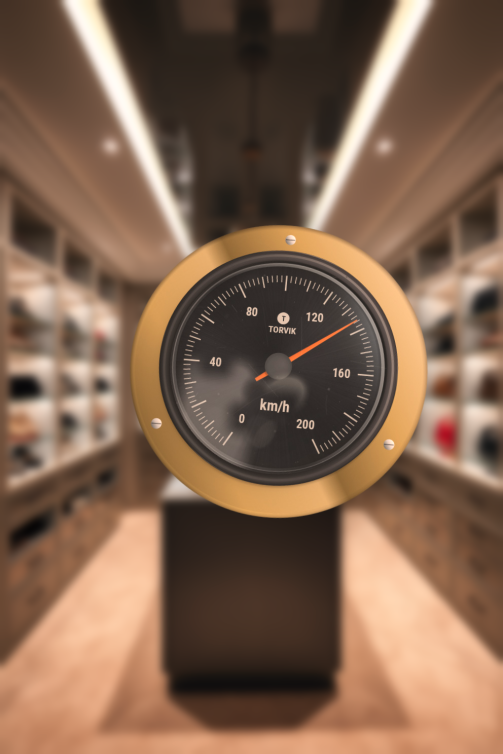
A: 136 km/h
